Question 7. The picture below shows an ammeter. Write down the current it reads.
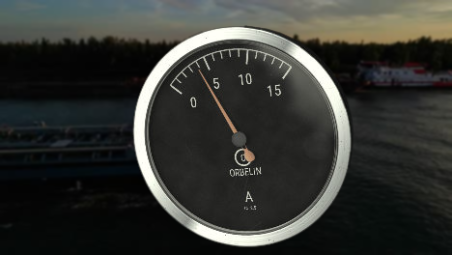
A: 4 A
